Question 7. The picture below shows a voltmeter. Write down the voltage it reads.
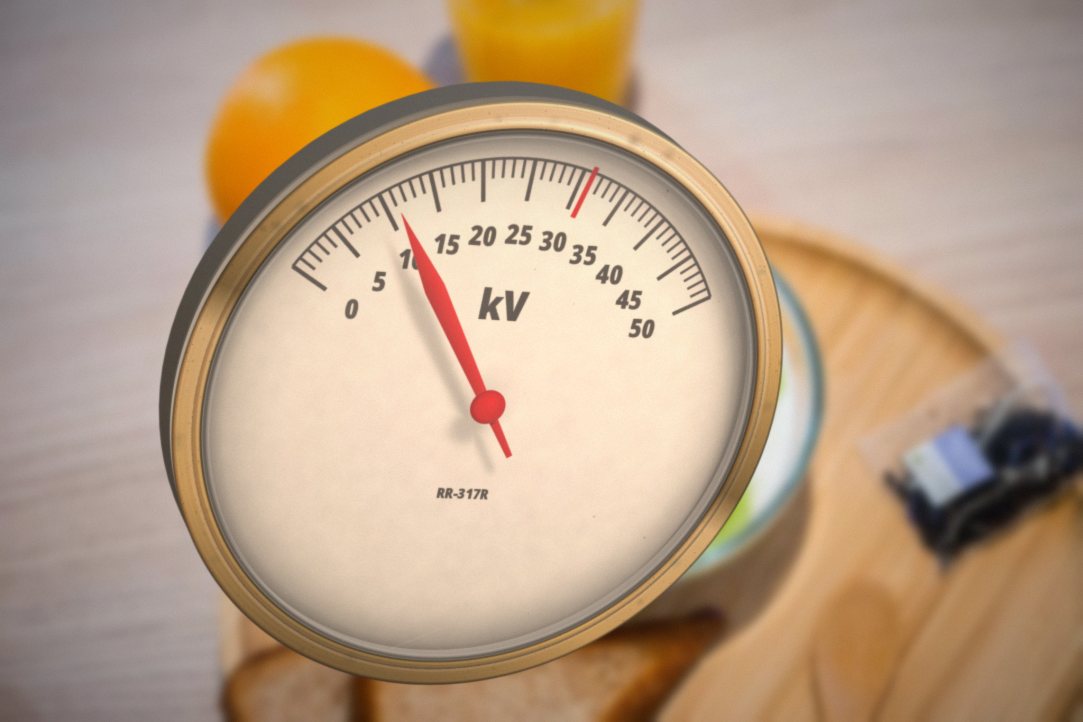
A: 11 kV
